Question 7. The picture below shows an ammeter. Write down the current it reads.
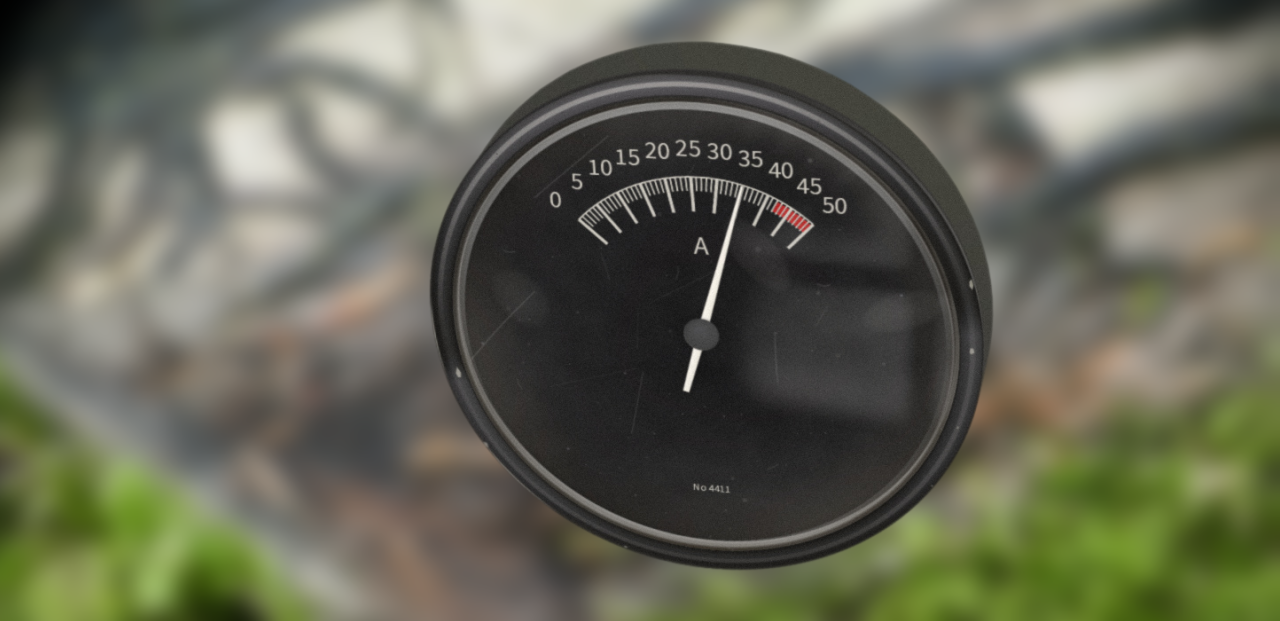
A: 35 A
